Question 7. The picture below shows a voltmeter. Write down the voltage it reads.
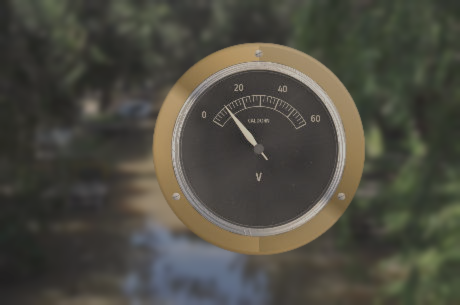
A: 10 V
